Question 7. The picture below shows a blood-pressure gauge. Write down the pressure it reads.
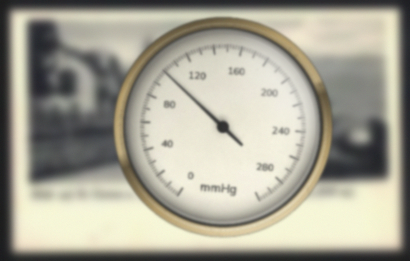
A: 100 mmHg
